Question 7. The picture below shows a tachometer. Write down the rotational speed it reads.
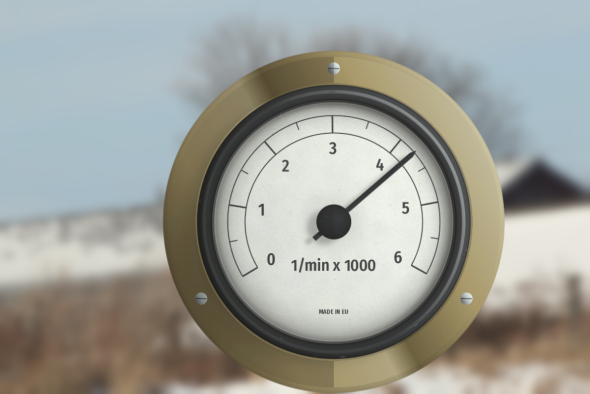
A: 4250 rpm
